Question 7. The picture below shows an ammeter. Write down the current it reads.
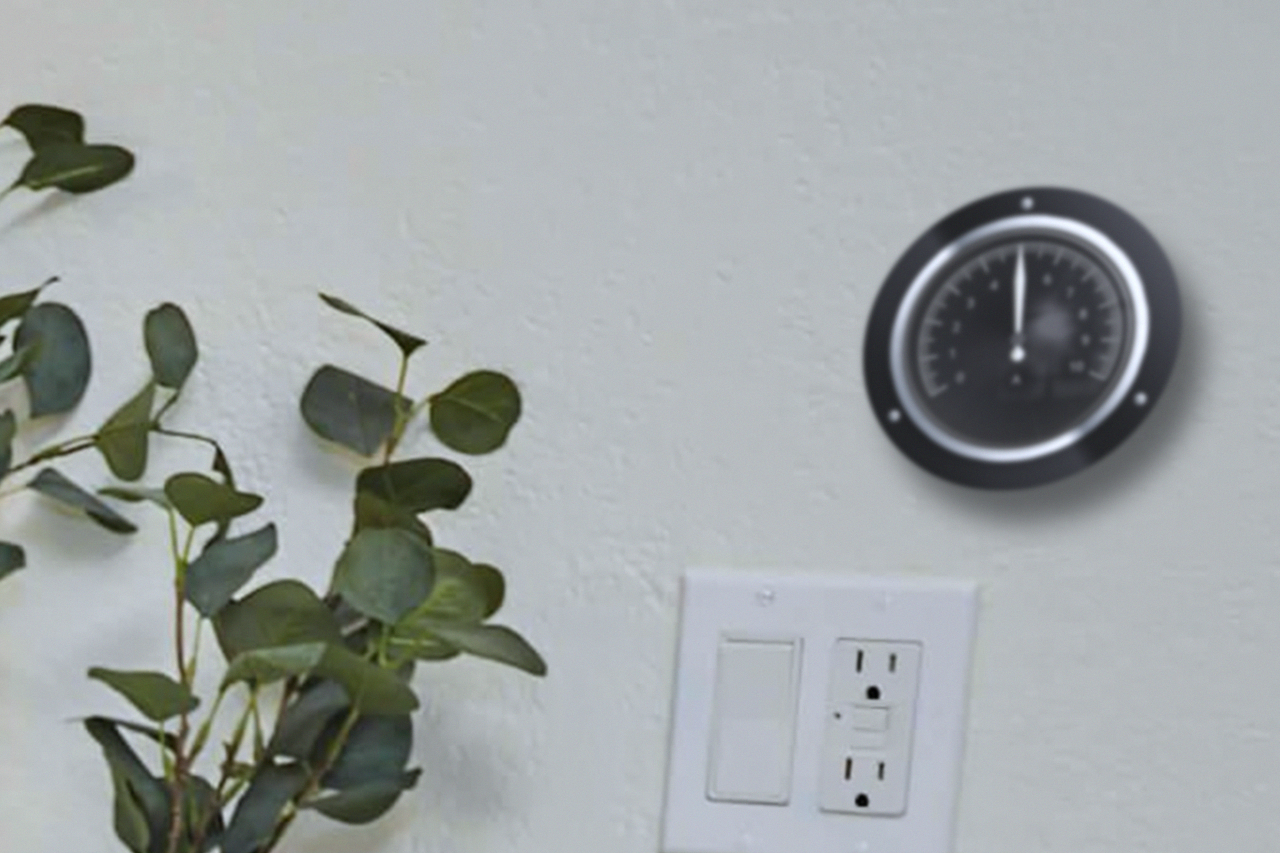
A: 5 A
